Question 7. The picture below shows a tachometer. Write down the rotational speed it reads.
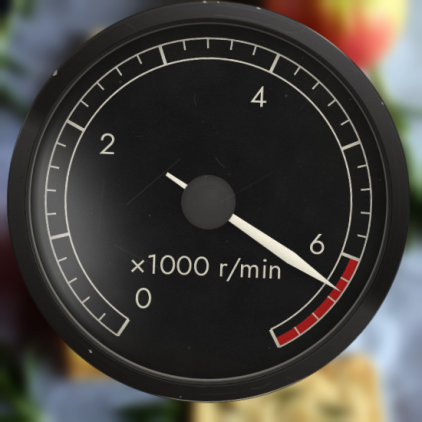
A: 6300 rpm
